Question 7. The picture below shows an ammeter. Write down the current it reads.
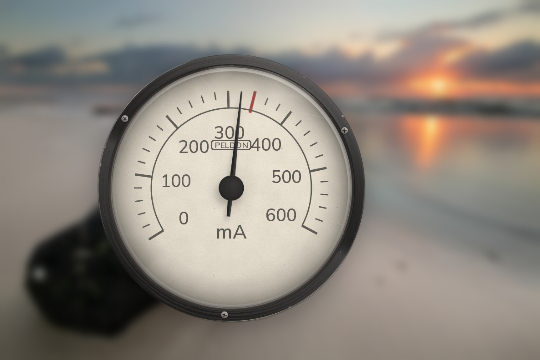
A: 320 mA
